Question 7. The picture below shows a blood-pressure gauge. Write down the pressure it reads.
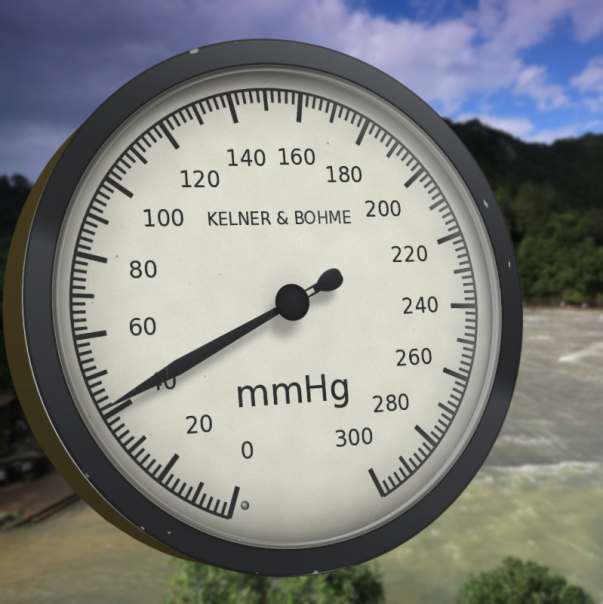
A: 42 mmHg
